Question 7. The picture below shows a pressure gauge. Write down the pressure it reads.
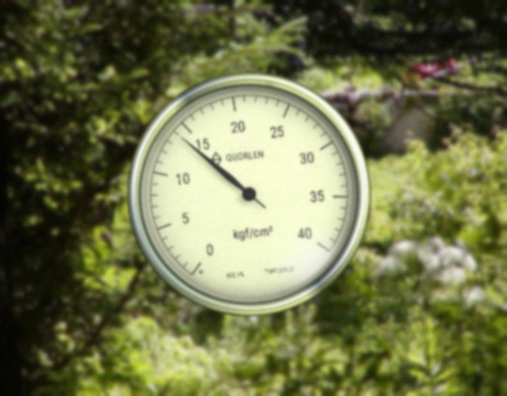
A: 14 kg/cm²
